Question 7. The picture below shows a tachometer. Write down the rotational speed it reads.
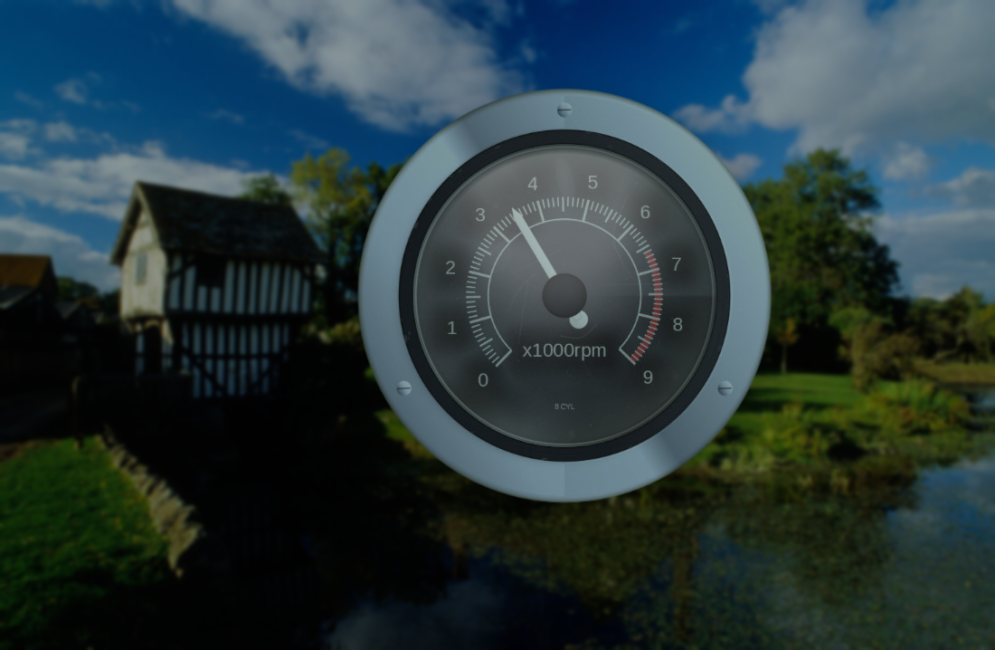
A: 3500 rpm
